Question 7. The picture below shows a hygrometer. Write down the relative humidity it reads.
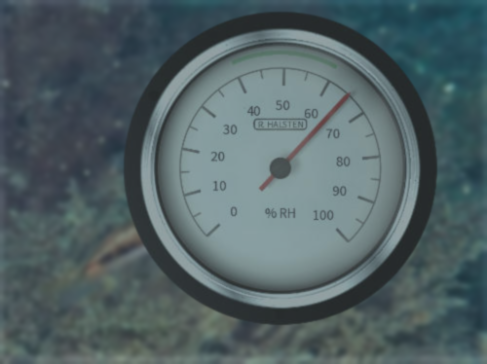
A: 65 %
